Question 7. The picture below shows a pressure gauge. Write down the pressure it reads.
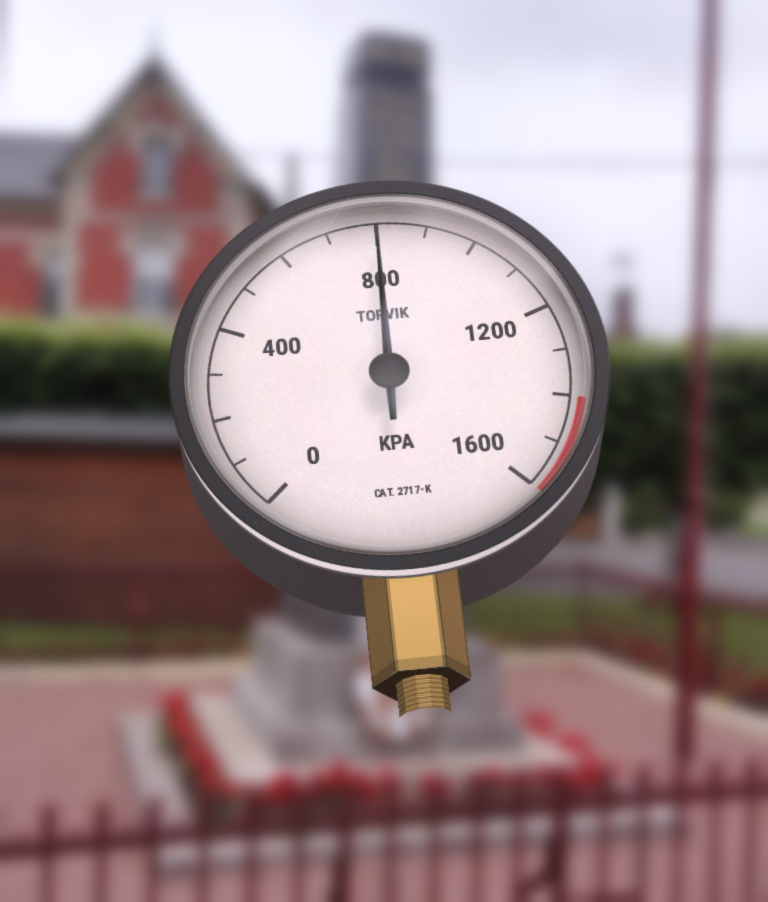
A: 800 kPa
